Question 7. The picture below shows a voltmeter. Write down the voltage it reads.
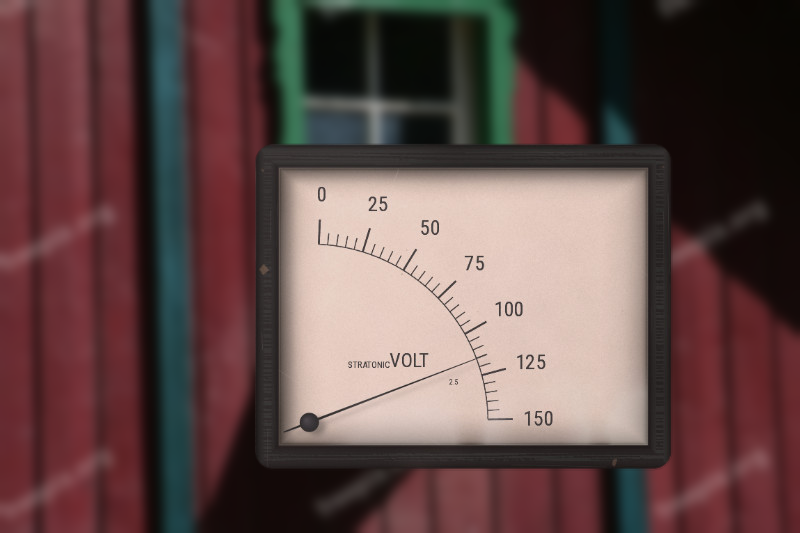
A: 115 V
